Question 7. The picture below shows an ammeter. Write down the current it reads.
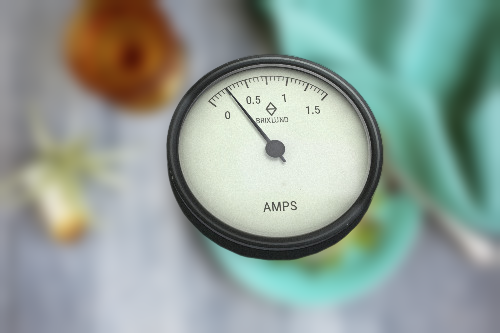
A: 0.25 A
